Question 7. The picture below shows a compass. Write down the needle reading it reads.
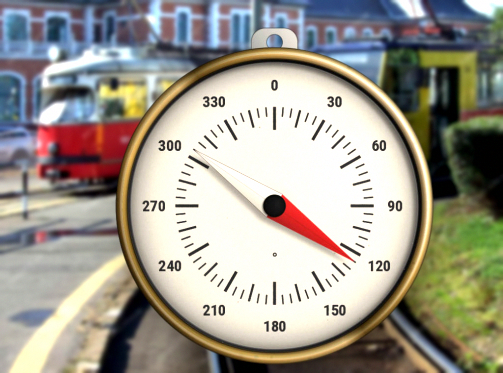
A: 125 °
